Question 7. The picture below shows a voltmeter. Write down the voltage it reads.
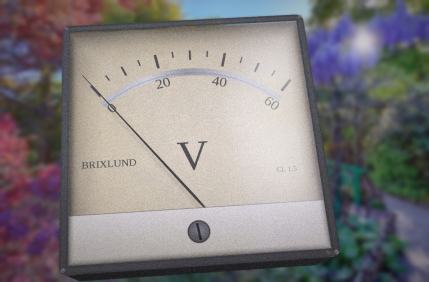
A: 0 V
